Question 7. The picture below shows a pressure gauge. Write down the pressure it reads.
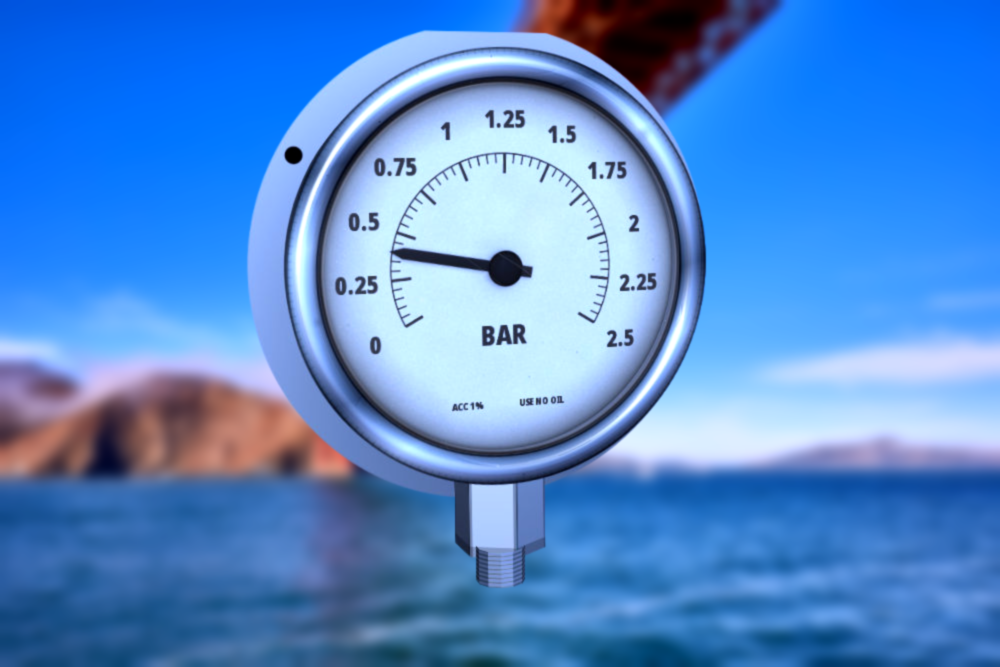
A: 0.4 bar
